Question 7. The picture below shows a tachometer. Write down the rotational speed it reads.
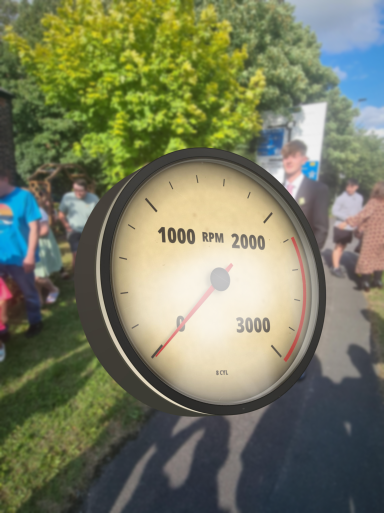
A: 0 rpm
